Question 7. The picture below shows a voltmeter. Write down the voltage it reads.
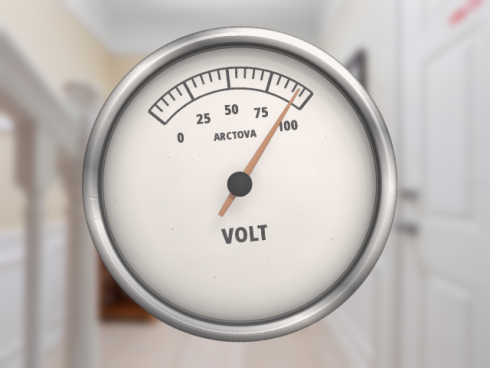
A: 92.5 V
